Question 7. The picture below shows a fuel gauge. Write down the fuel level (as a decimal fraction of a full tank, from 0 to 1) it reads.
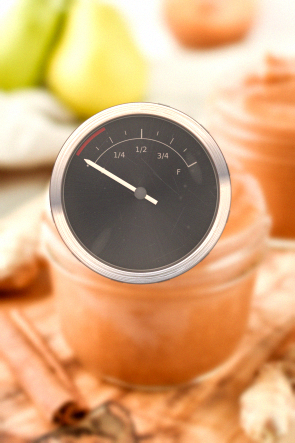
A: 0
